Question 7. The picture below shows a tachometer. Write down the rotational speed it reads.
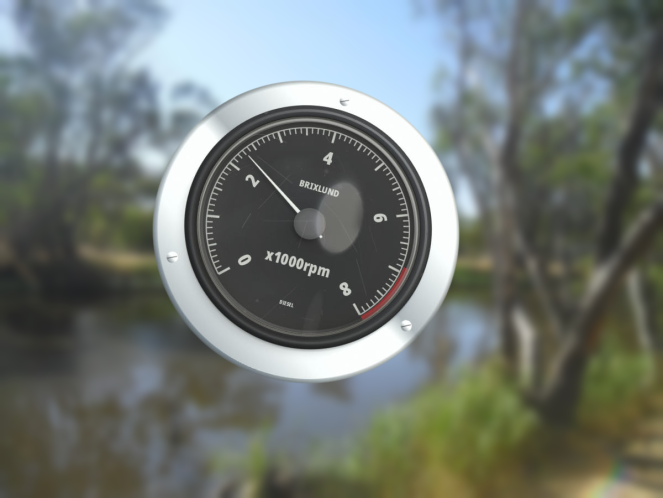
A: 2300 rpm
